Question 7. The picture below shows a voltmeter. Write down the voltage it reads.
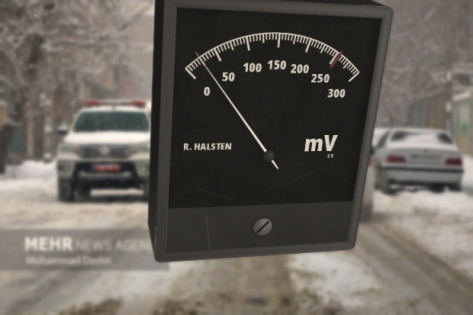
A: 25 mV
